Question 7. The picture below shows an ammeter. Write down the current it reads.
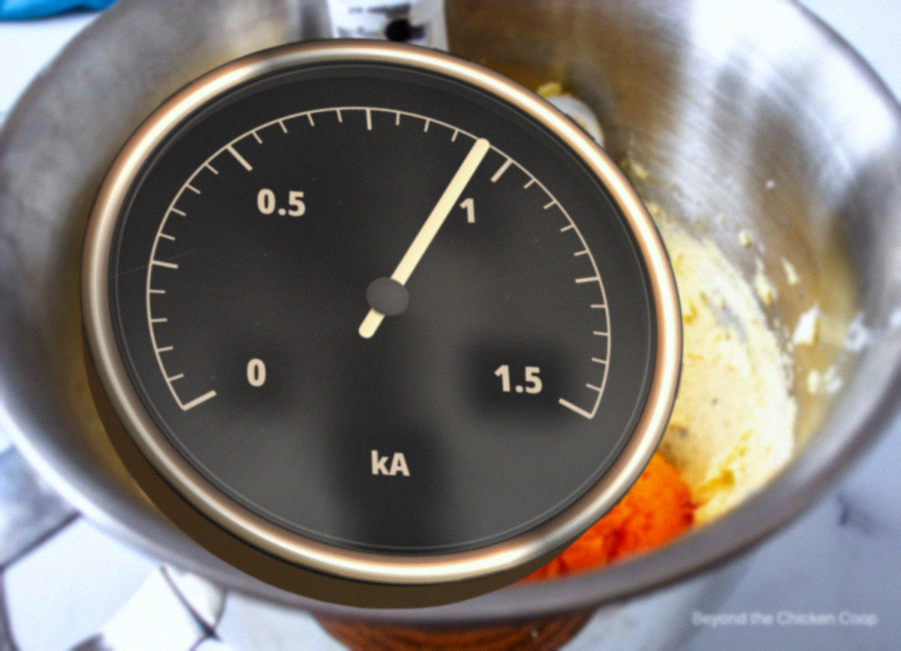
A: 0.95 kA
